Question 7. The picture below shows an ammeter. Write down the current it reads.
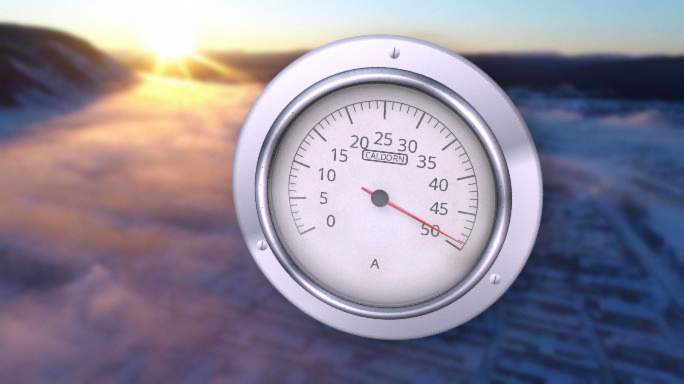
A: 49 A
